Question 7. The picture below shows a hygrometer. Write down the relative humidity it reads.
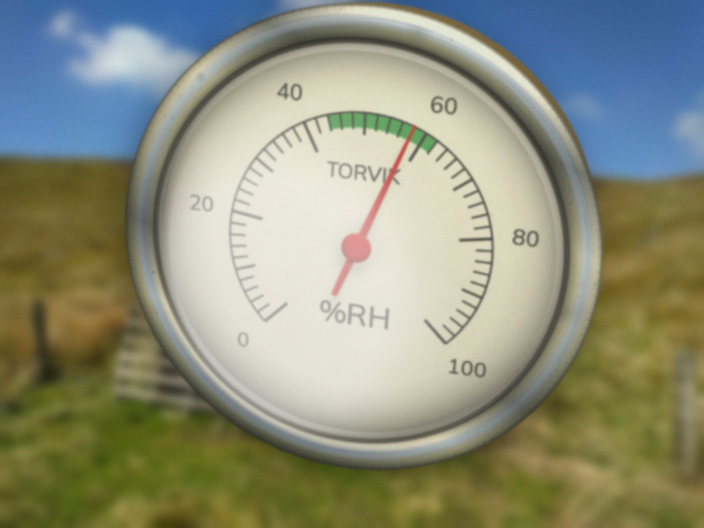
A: 58 %
